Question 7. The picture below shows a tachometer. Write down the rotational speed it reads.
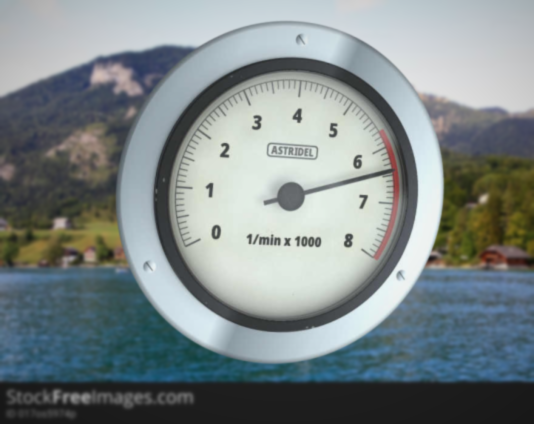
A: 6400 rpm
